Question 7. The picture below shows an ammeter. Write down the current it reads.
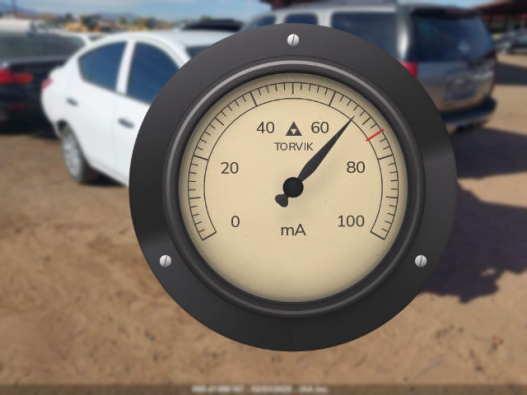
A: 67 mA
